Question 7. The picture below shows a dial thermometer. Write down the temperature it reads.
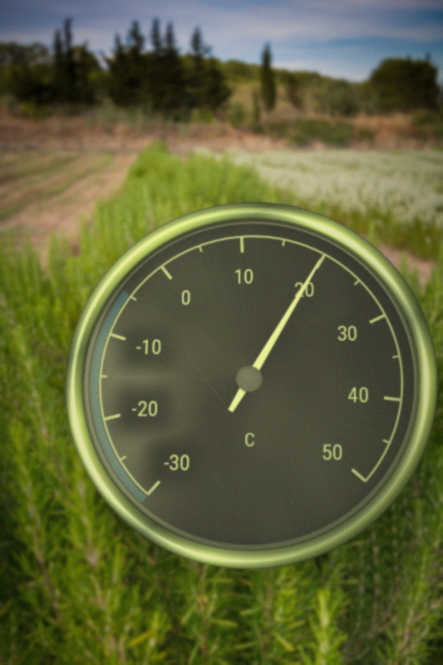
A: 20 °C
